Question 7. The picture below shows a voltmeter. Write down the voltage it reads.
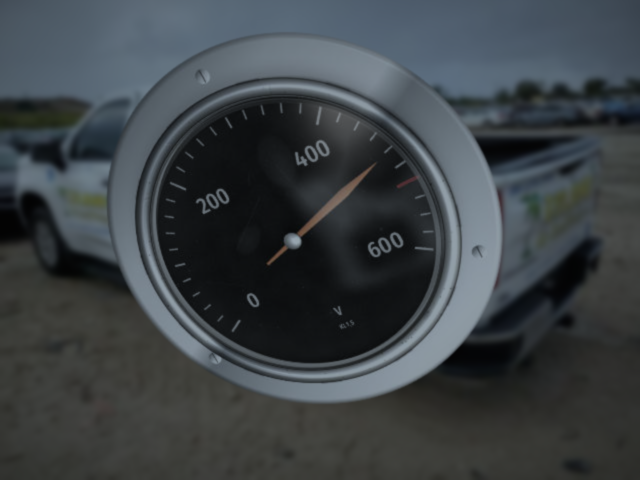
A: 480 V
